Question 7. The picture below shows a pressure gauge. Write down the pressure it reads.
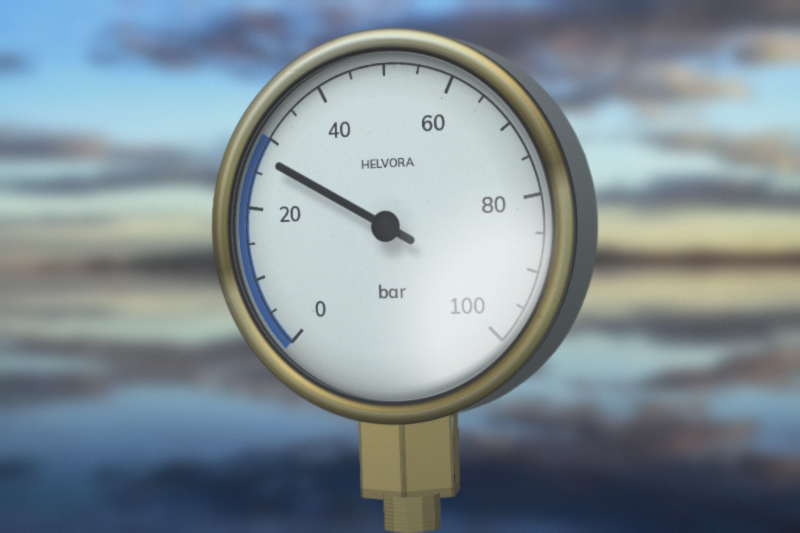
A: 27.5 bar
